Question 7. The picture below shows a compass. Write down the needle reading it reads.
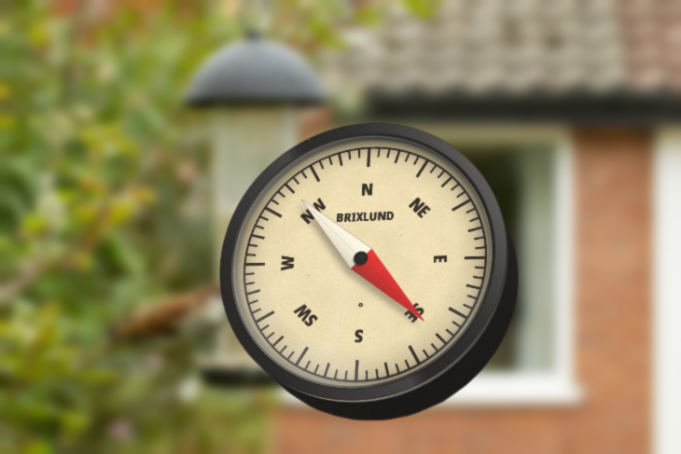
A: 135 °
